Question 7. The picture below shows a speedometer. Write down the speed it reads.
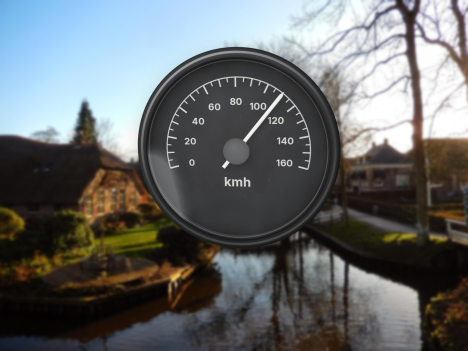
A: 110 km/h
